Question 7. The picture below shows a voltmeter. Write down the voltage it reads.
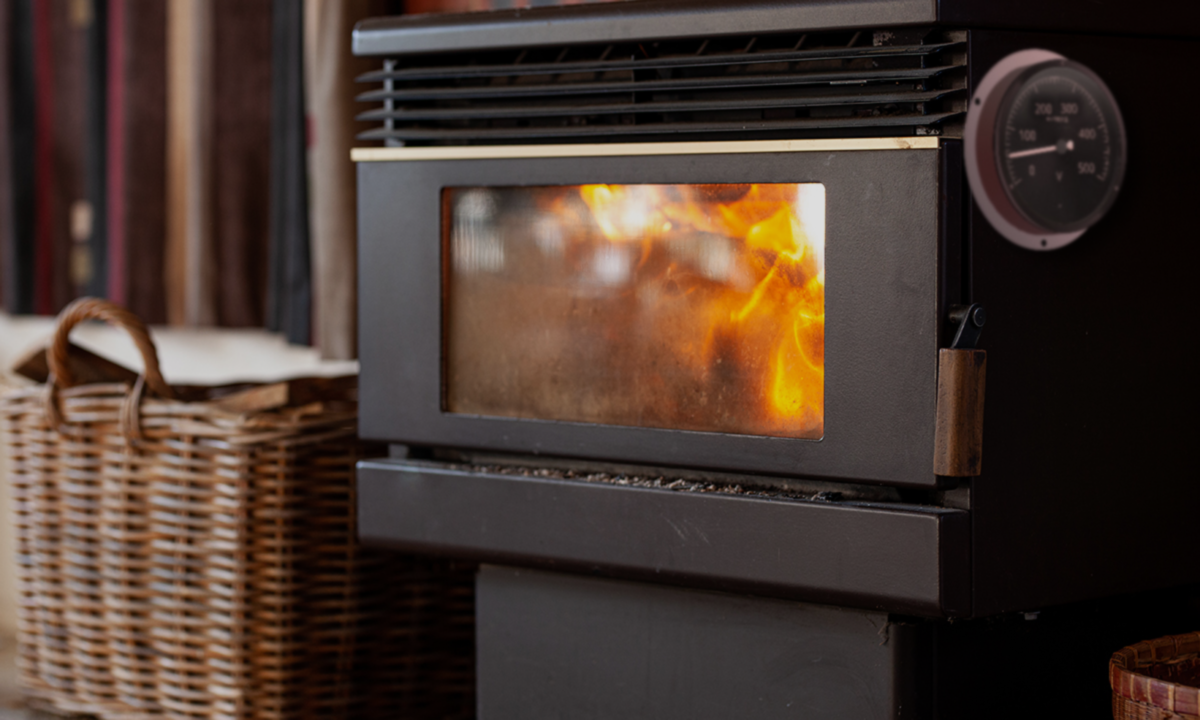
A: 50 V
